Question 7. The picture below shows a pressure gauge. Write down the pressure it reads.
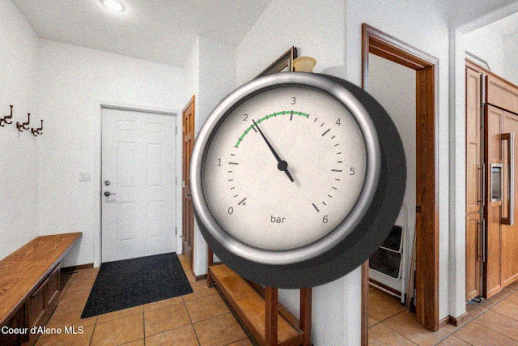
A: 2.1 bar
